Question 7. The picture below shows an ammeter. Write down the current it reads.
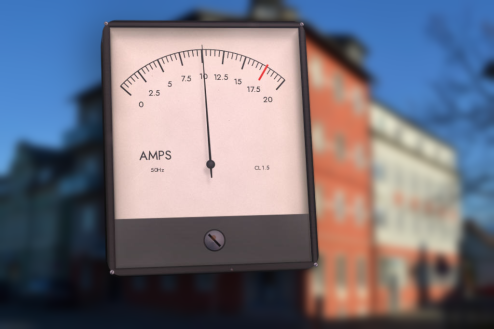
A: 10 A
